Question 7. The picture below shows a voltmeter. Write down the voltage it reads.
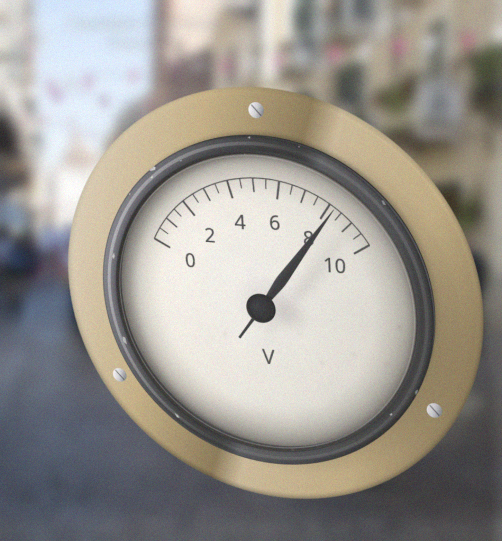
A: 8.25 V
